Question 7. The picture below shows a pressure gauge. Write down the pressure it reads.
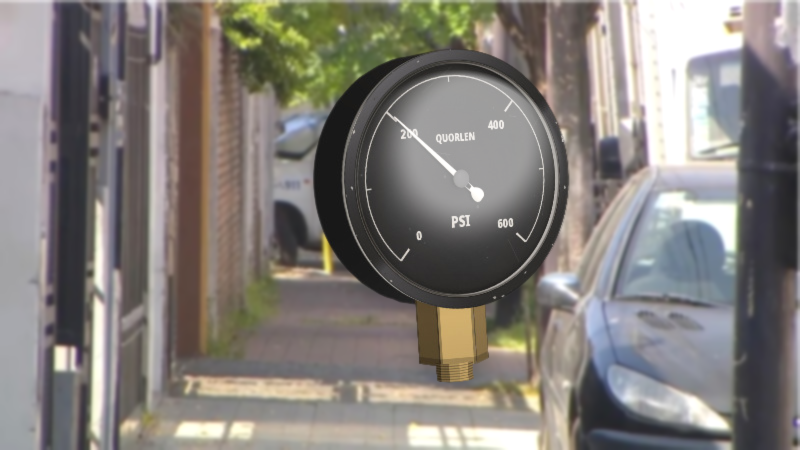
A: 200 psi
